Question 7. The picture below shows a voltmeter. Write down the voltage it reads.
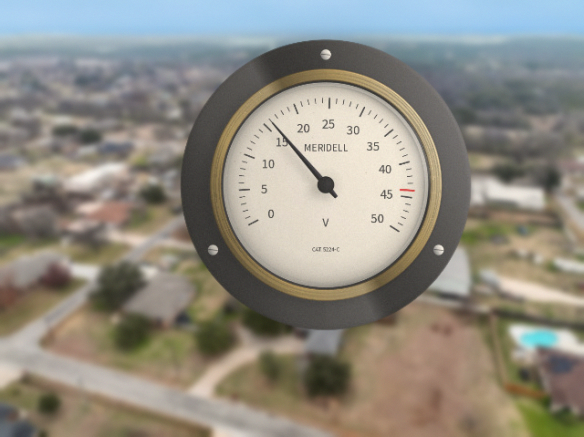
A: 16 V
